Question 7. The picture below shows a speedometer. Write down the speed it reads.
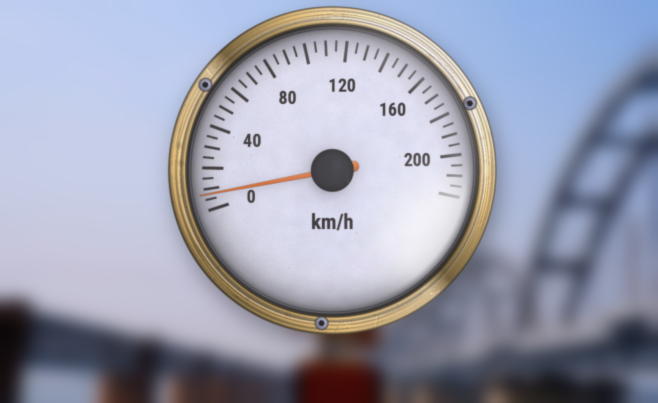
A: 7.5 km/h
